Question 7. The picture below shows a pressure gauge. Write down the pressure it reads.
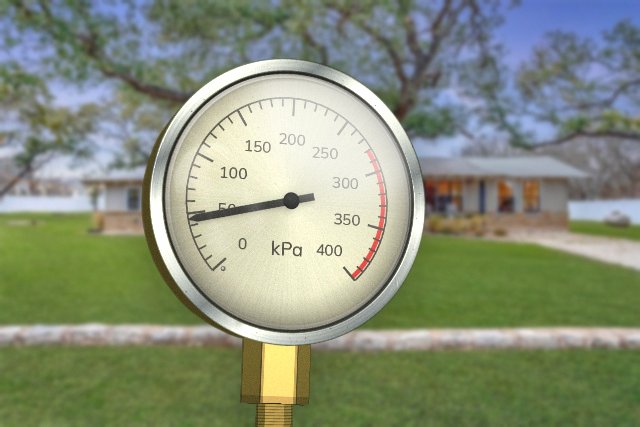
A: 45 kPa
